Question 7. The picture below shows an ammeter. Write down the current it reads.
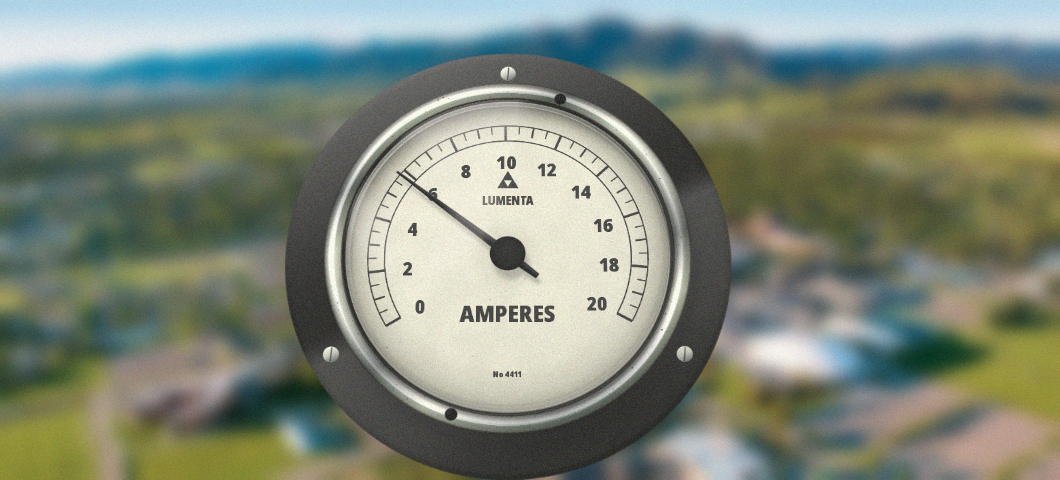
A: 5.75 A
